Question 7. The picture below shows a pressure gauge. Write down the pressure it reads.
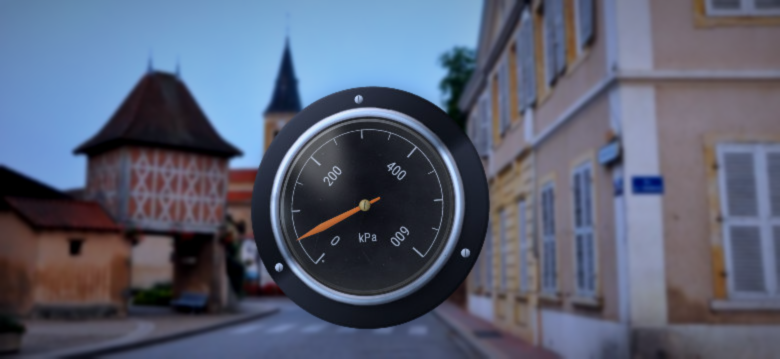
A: 50 kPa
